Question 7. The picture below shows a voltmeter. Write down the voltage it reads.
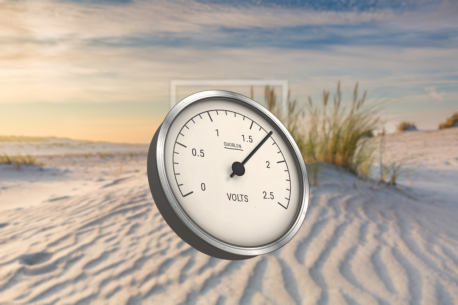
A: 1.7 V
